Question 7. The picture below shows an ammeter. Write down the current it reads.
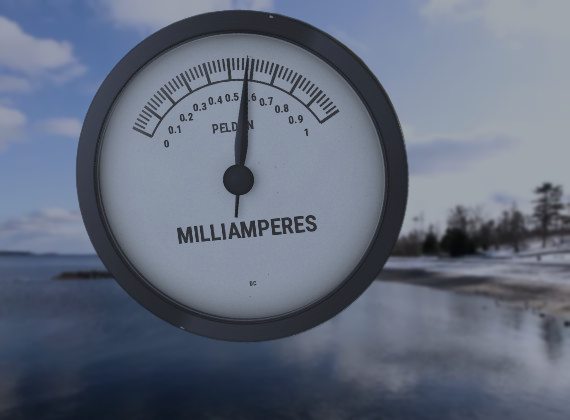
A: 0.58 mA
